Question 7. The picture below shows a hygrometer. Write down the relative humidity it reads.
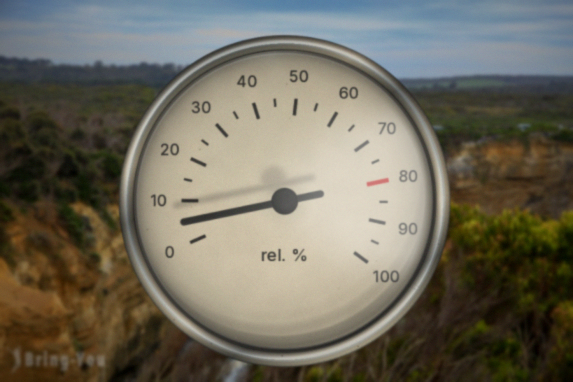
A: 5 %
